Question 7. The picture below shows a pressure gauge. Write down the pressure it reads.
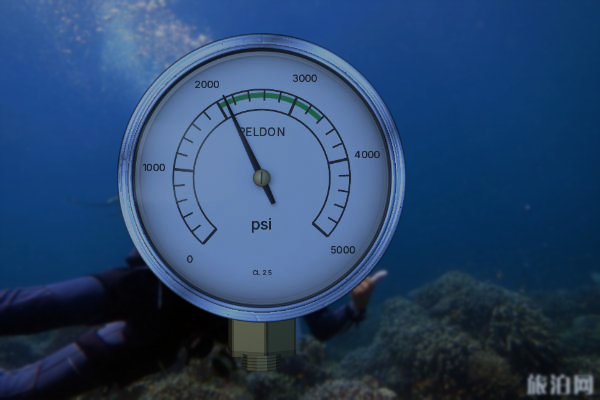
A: 2100 psi
